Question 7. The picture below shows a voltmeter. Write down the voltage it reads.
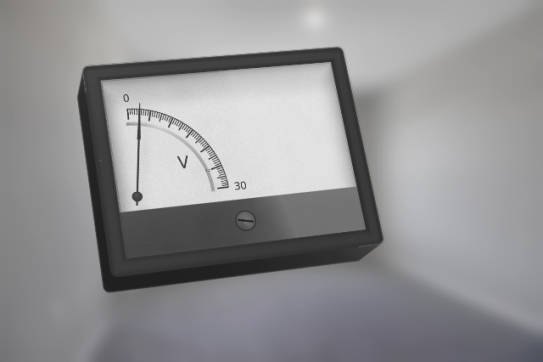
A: 2.5 V
